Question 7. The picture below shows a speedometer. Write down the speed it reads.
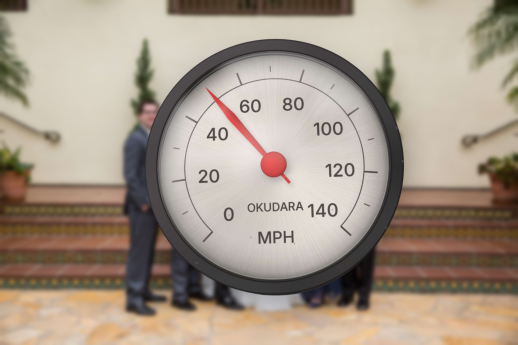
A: 50 mph
